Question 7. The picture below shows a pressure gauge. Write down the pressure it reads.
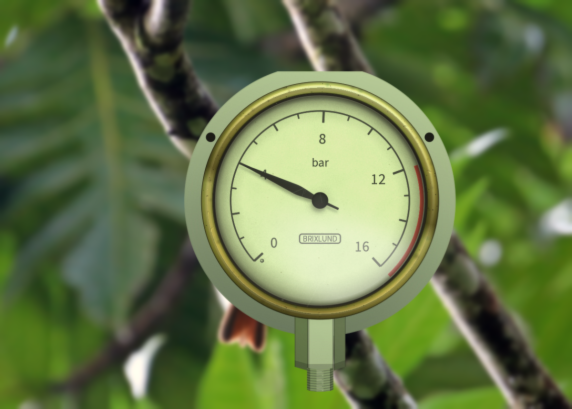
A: 4 bar
